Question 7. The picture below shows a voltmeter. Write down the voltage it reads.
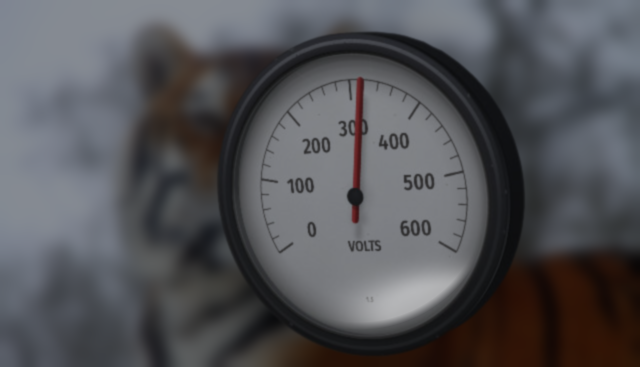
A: 320 V
